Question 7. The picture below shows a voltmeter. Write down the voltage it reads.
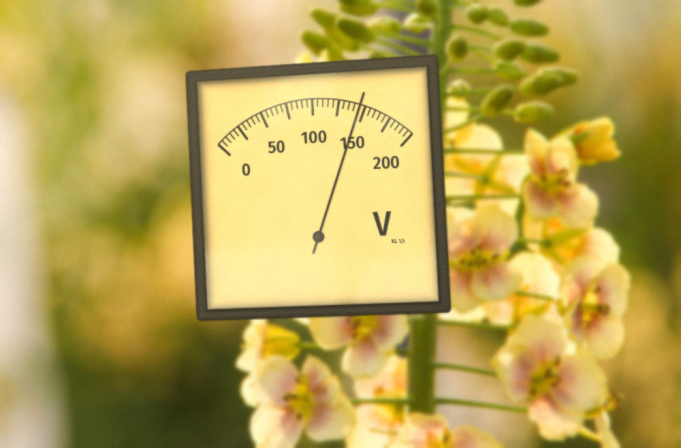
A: 145 V
